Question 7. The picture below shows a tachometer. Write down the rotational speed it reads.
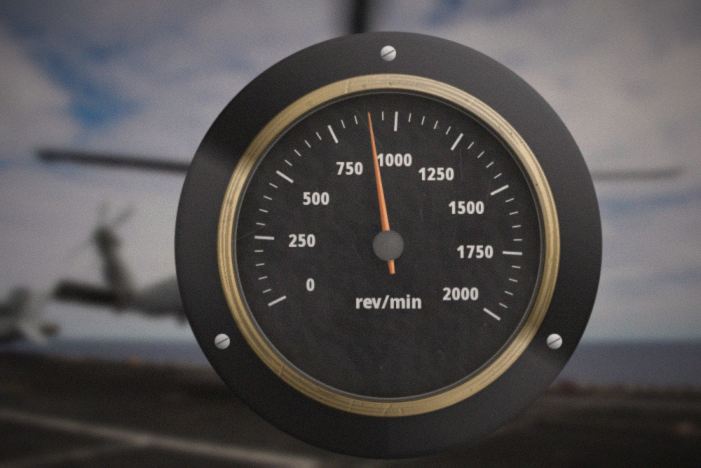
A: 900 rpm
